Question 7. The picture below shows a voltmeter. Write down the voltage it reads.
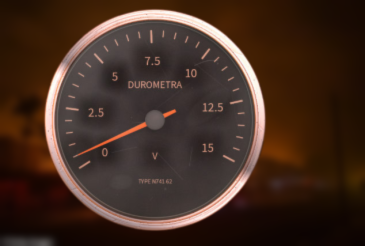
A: 0.5 V
